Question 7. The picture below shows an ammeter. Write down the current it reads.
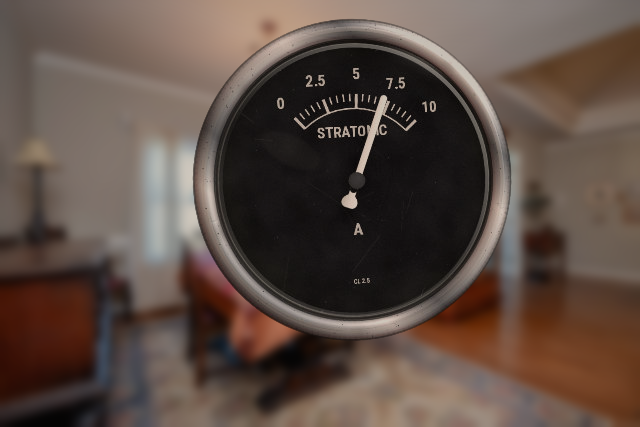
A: 7 A
